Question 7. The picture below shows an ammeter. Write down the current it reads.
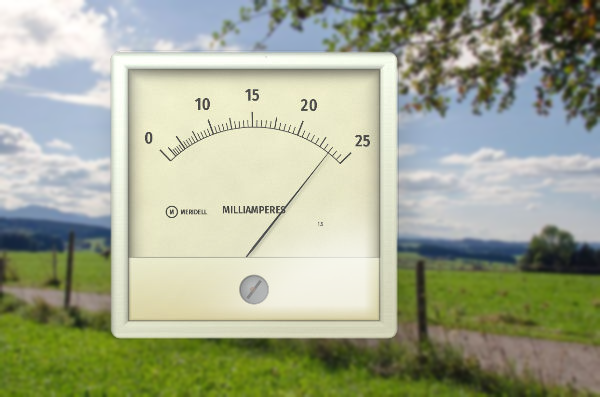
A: 23.5 mA
